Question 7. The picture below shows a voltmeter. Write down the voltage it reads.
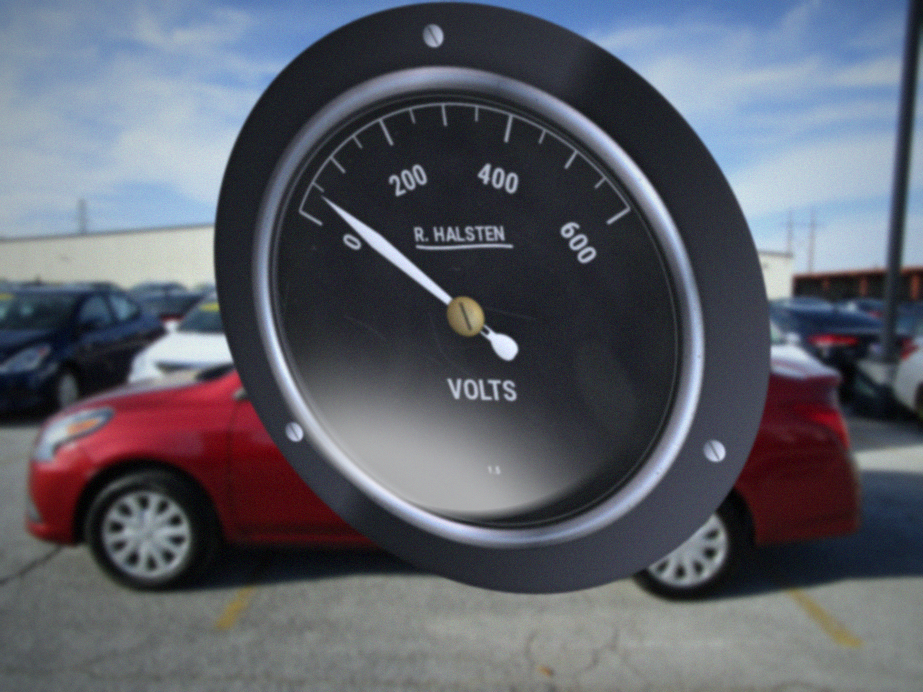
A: 50 V
